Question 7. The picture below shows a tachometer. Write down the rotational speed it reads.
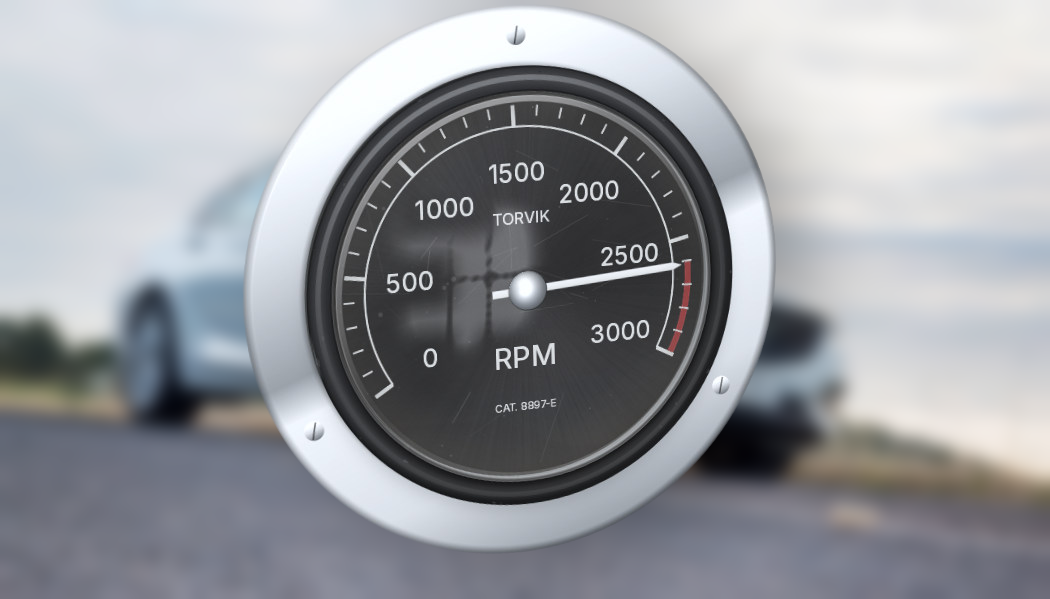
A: 2600 rpm
